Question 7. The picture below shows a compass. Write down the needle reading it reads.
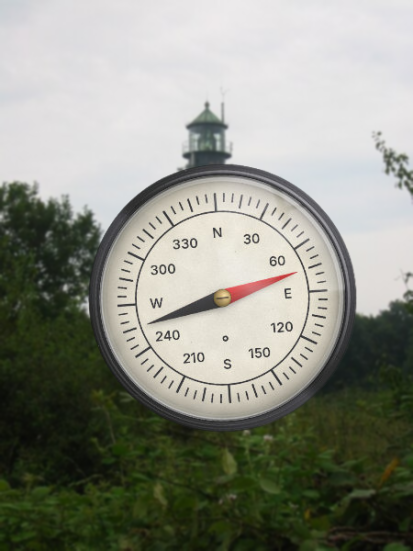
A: 75 °
